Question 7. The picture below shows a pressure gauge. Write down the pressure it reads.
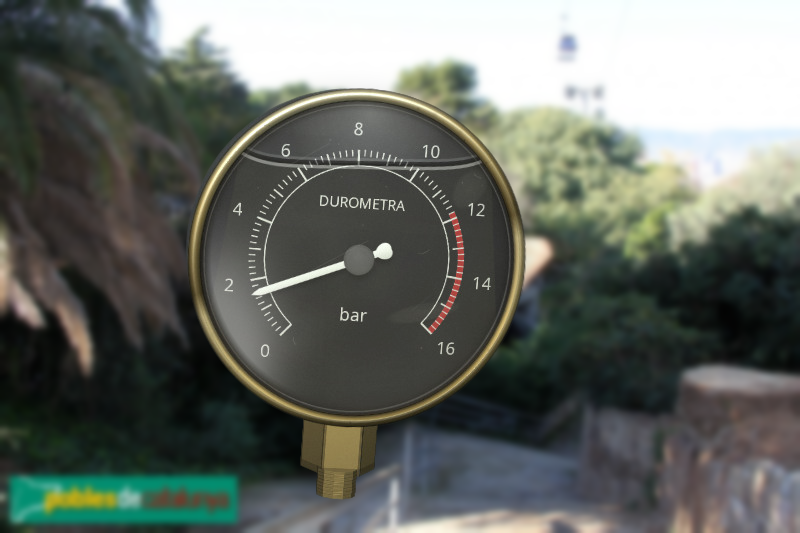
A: 1.6 bar
